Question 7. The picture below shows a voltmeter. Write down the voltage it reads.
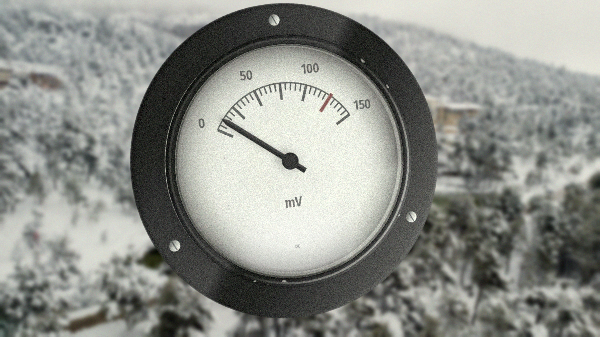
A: 10 mV
